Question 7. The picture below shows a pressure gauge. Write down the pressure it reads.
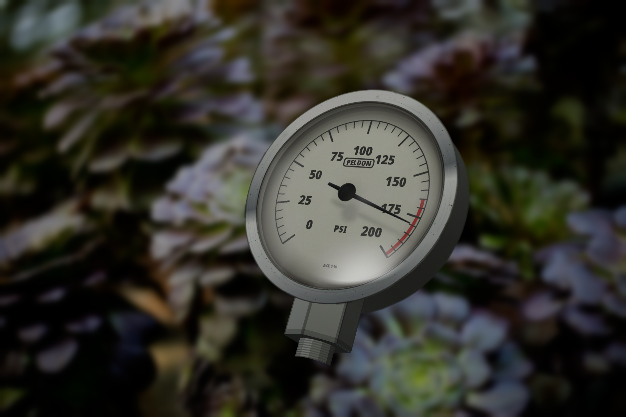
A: 180 psi
